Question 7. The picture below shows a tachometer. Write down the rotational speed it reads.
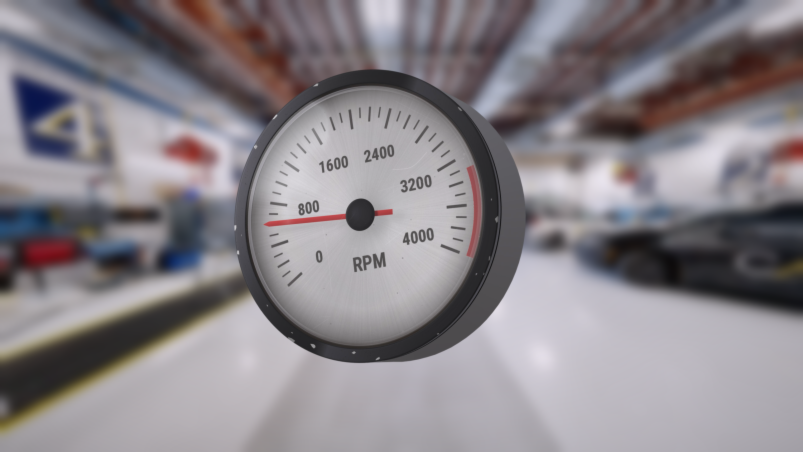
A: 600 rpm
